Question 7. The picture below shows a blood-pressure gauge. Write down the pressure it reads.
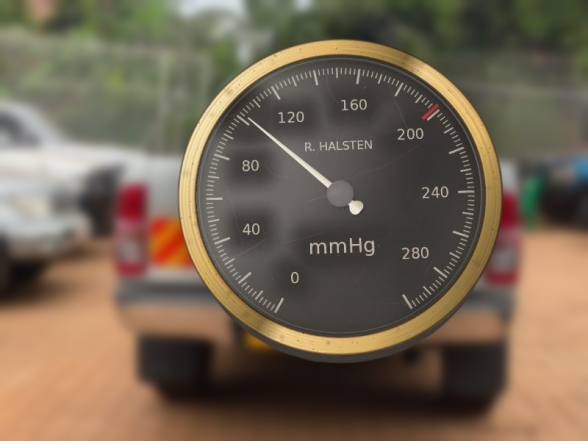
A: 102 mmHg
